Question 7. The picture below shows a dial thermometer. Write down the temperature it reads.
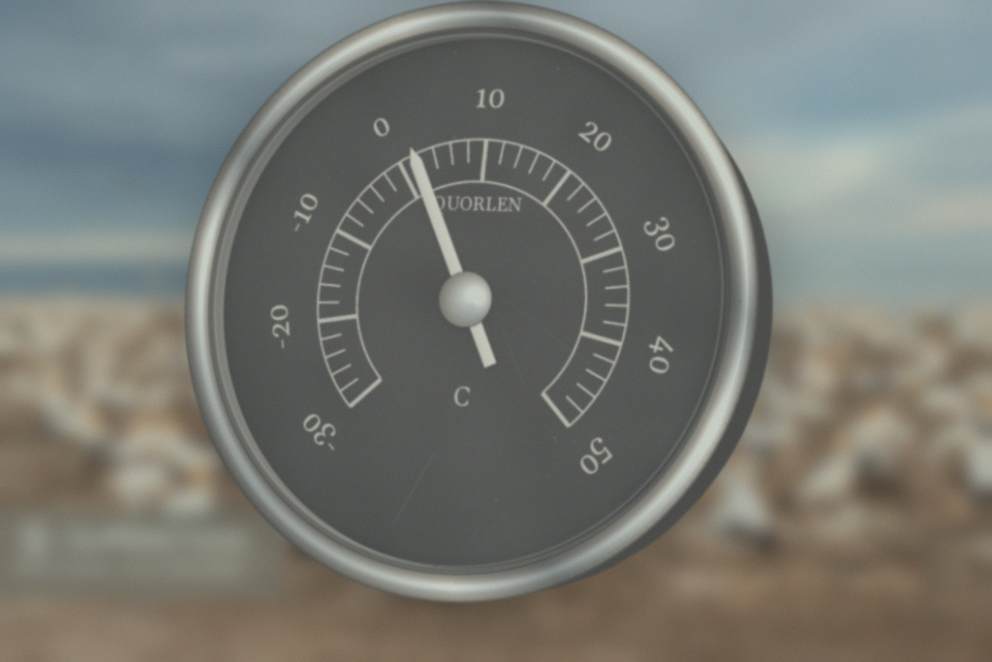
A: 2 °C
